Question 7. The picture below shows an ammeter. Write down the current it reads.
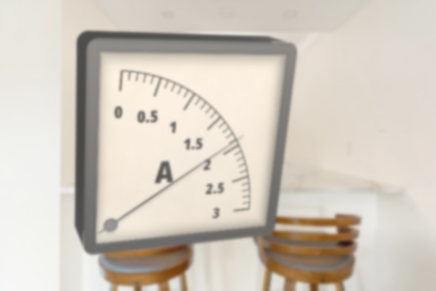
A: 1.9 A
